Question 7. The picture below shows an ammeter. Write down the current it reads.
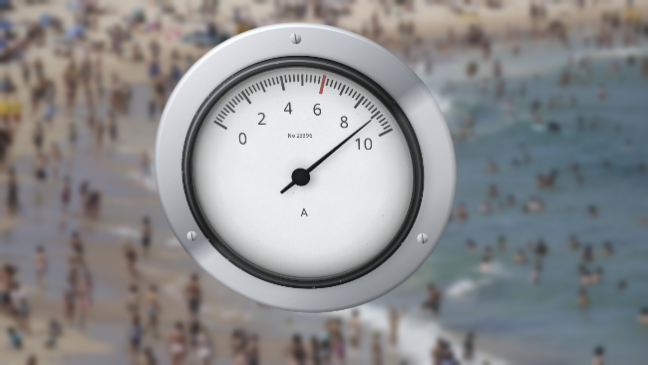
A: 9 A
